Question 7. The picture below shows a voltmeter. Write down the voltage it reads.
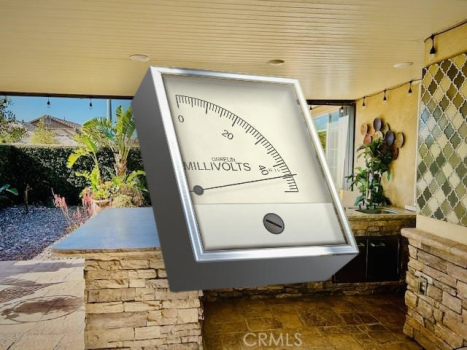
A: 45 mV
